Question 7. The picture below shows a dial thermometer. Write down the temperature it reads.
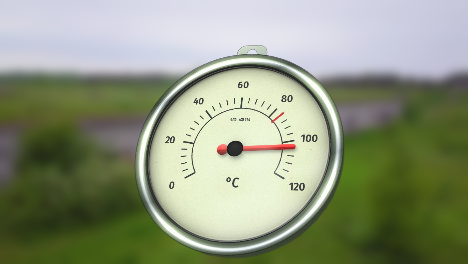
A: 104 °C
